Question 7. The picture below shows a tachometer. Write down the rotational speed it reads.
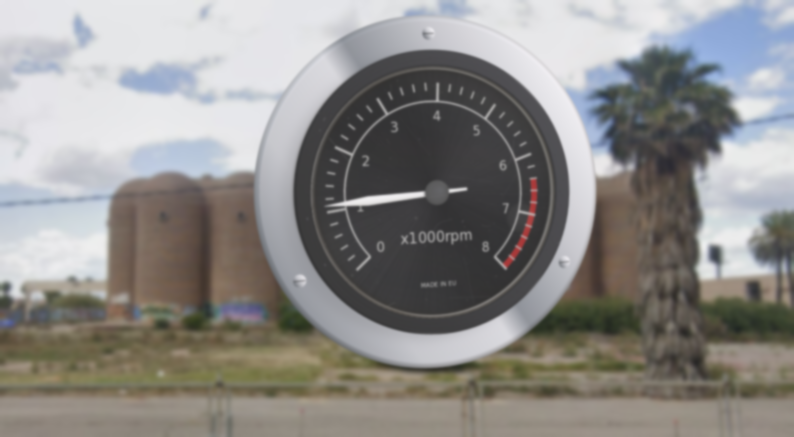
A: 1100 rpm
